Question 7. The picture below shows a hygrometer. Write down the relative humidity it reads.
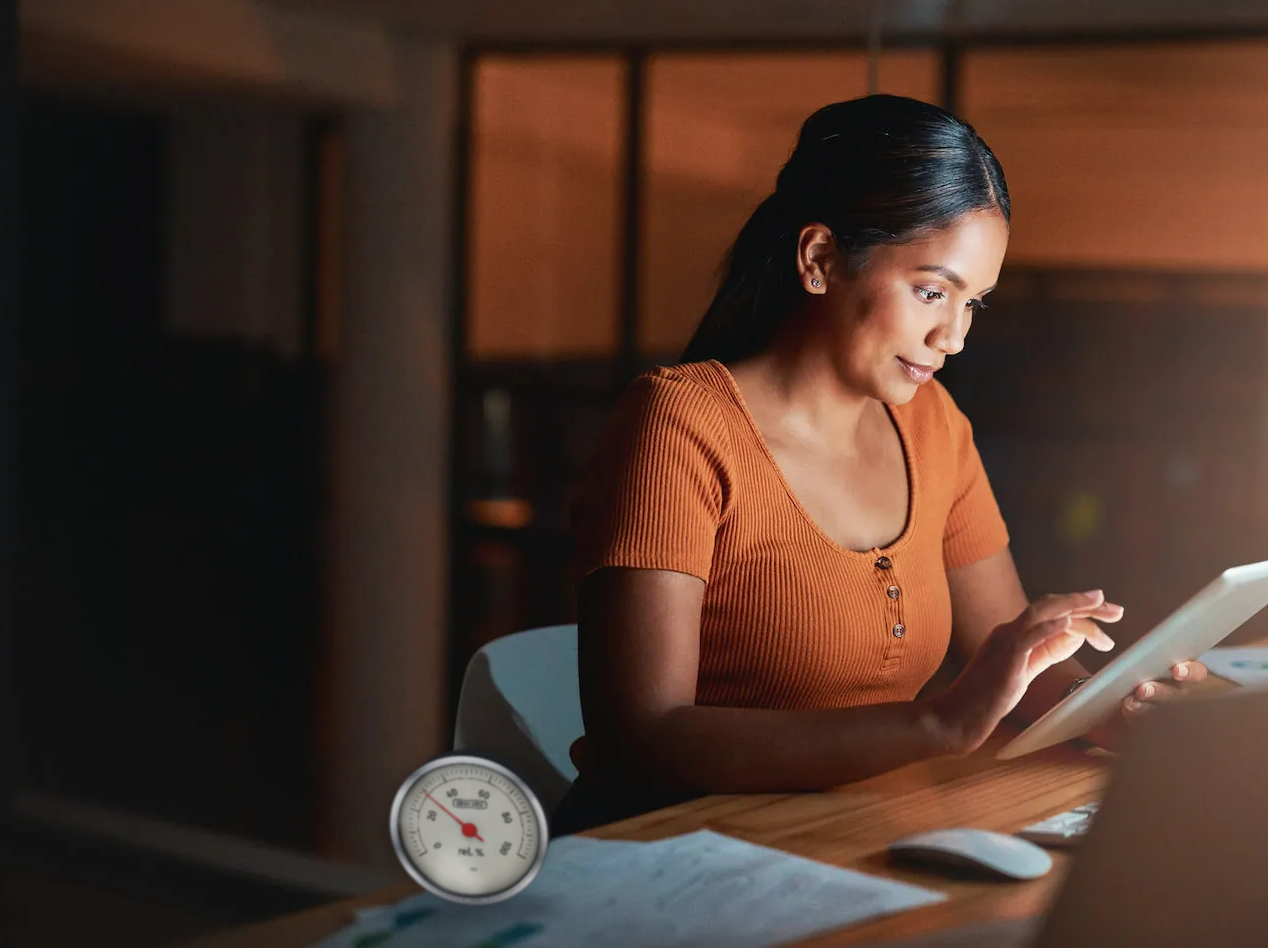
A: 30 %
